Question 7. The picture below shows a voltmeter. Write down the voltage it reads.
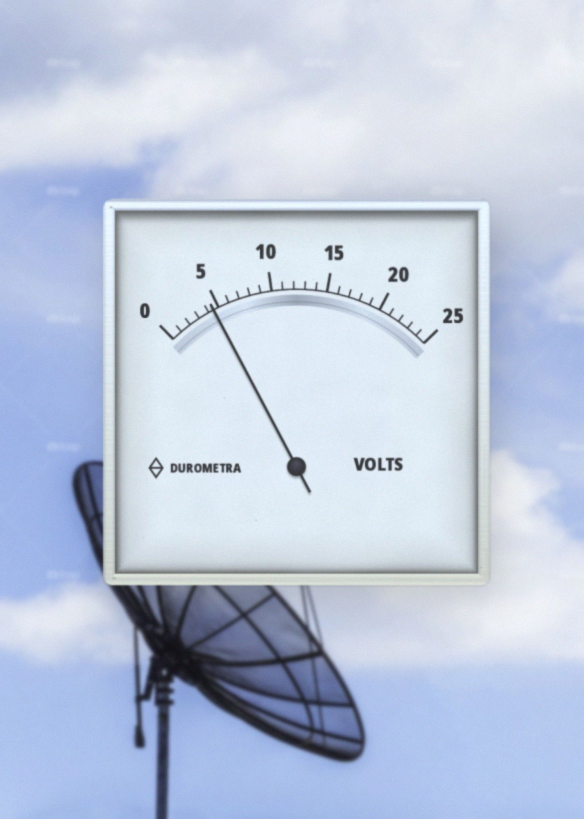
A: 4.5 V
